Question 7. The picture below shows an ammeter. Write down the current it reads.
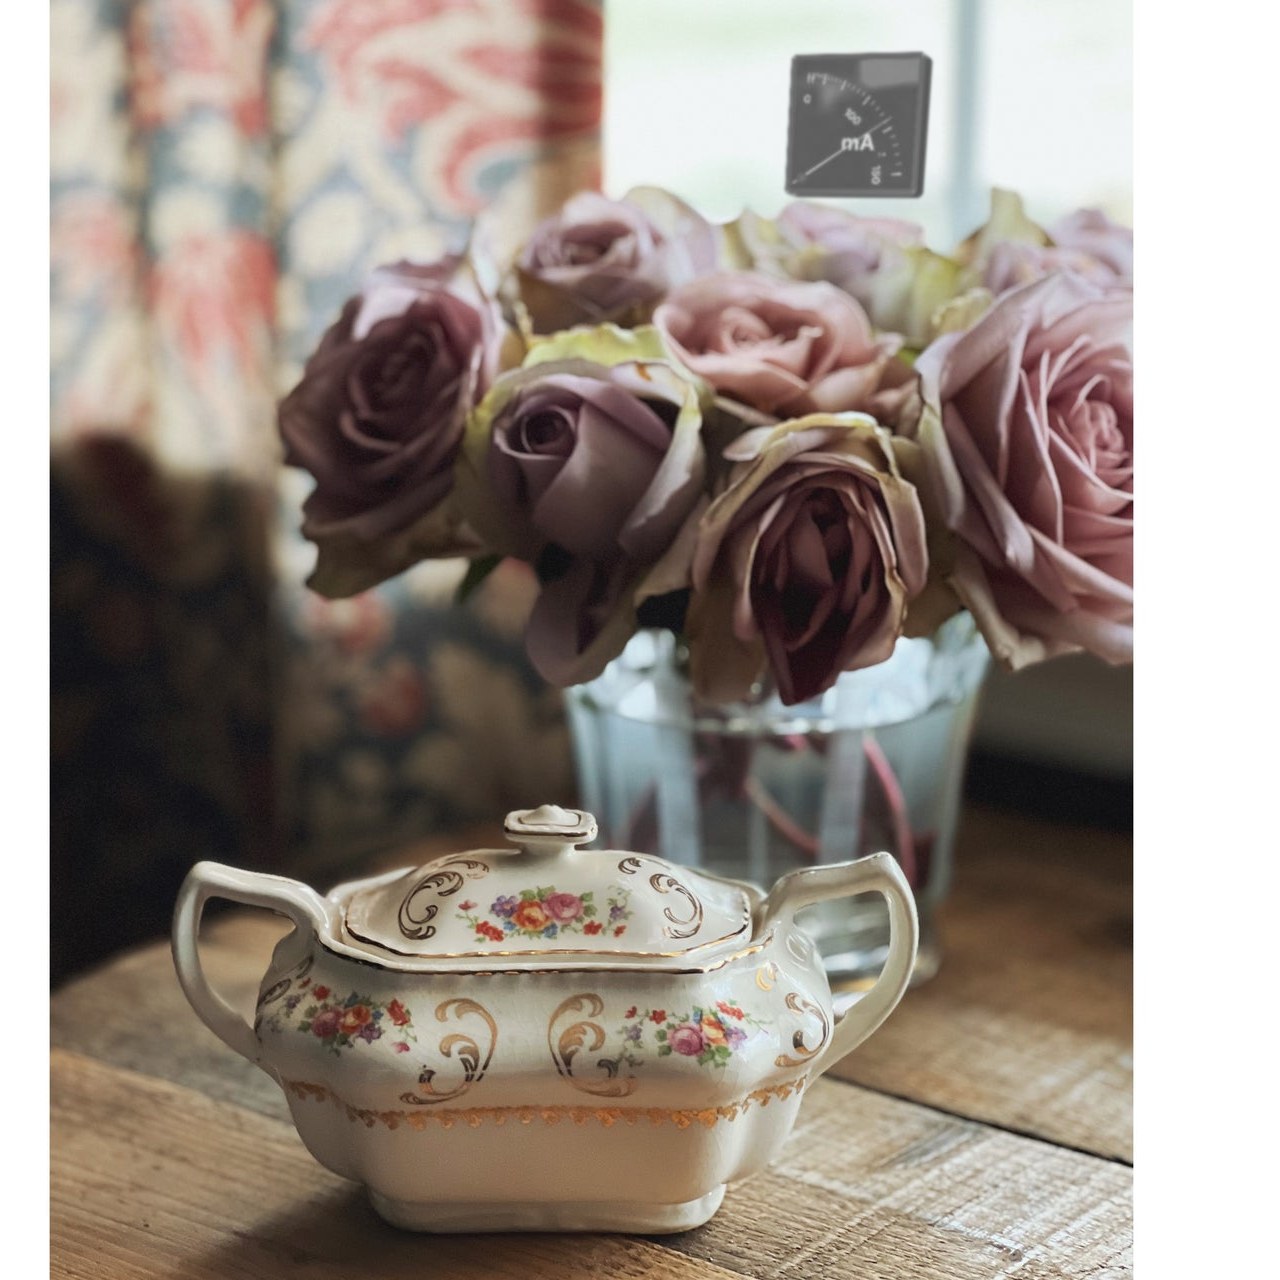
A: 120 mA
